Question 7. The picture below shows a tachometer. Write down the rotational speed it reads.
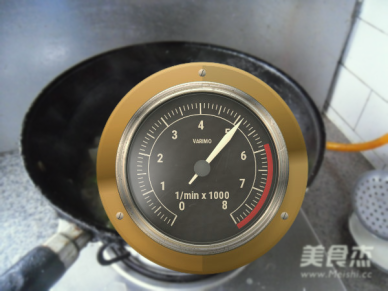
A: 5100 rpm
